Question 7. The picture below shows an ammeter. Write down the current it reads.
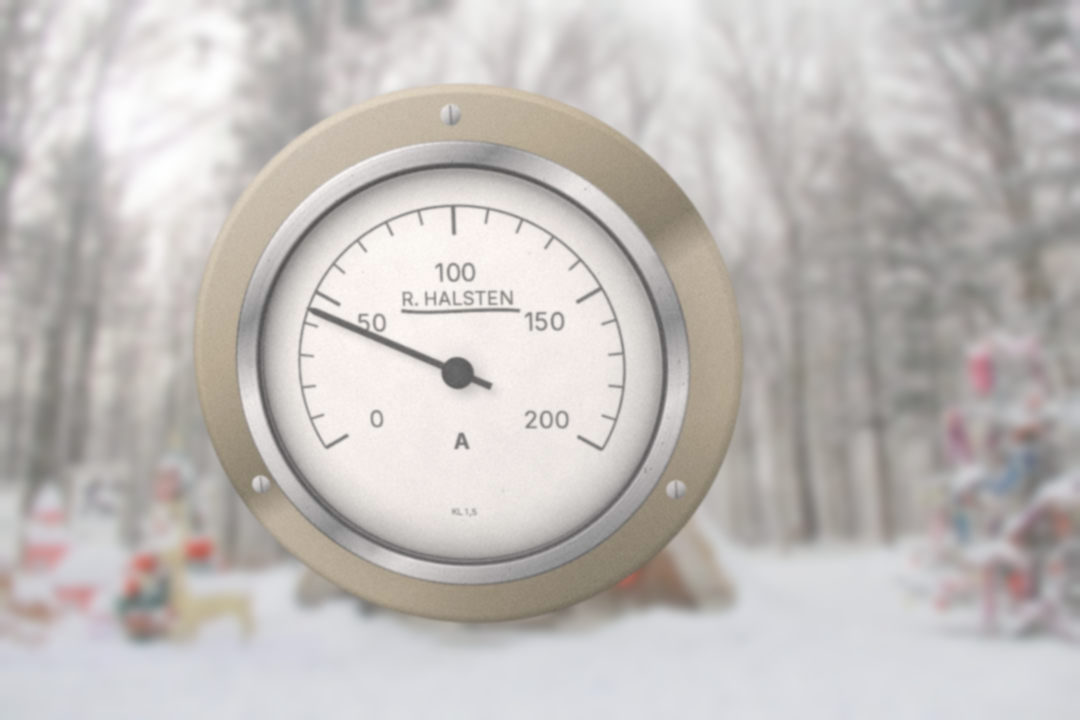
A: 45 A
